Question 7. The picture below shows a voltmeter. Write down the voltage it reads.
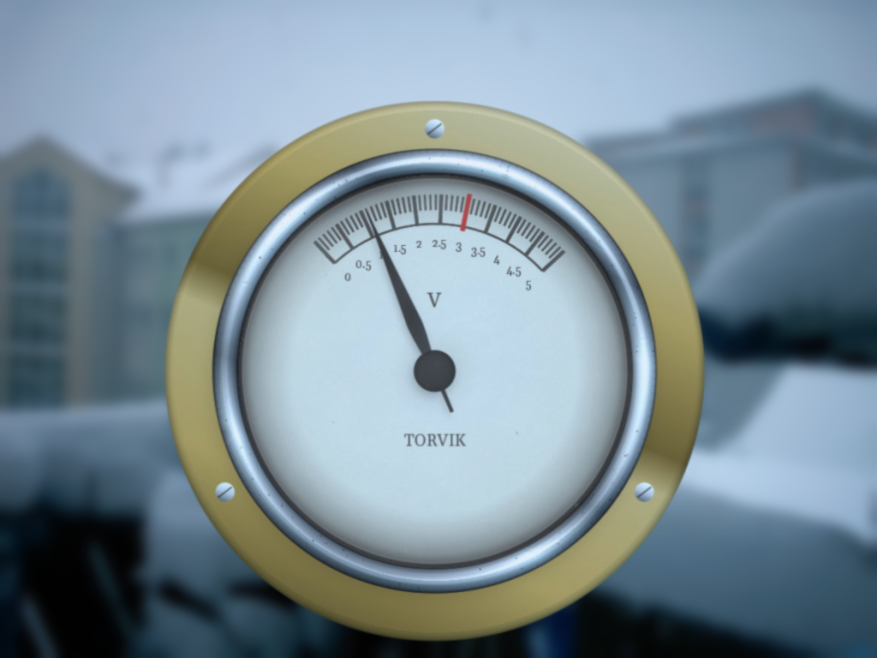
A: 1.1 V
